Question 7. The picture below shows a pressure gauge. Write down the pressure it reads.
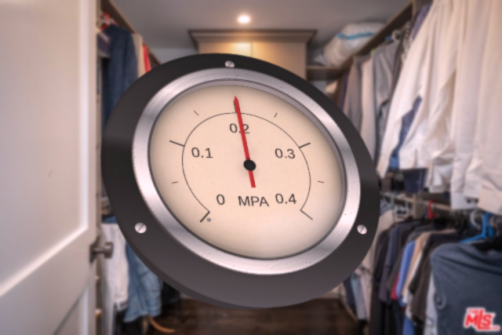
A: 0.2 MPa
